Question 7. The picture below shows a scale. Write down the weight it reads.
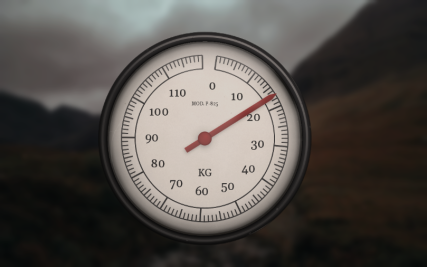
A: 17 kg
